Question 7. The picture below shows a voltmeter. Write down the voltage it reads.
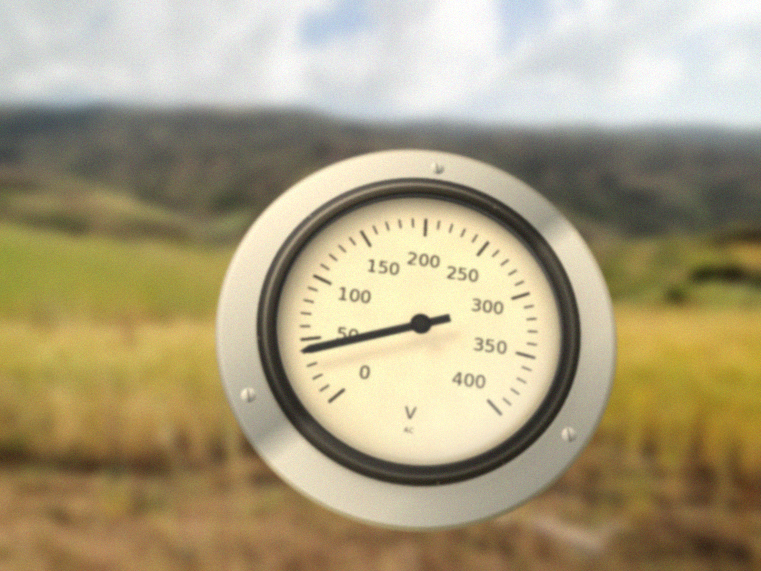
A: 40 V
